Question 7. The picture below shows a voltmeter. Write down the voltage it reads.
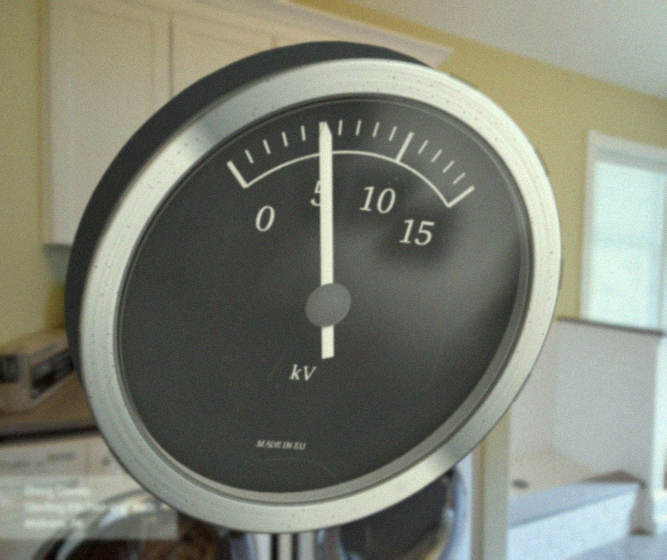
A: 5 kV
